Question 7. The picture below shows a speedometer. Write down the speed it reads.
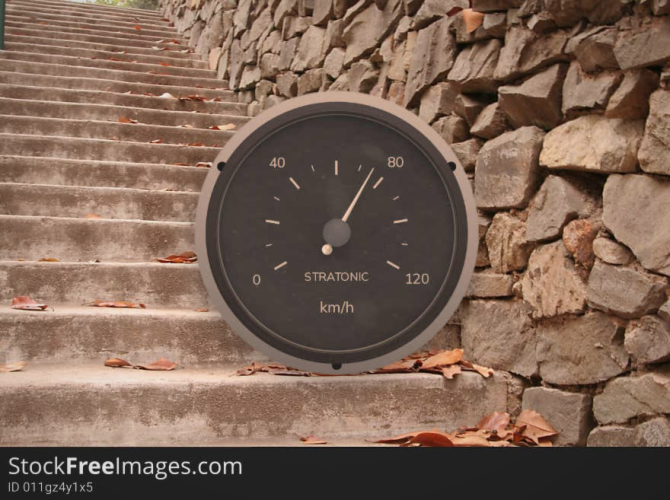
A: 75 km/h
